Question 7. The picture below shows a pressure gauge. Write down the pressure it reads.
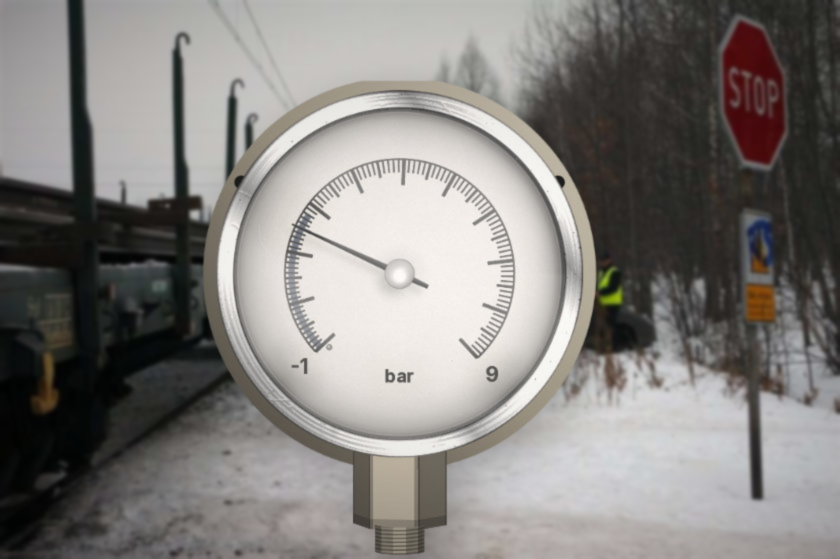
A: 1.5 bar
